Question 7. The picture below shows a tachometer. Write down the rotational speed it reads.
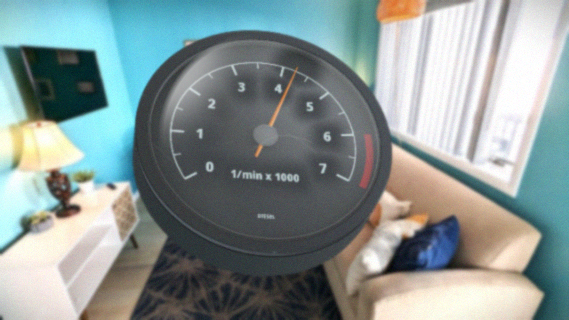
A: 4250 rpm
